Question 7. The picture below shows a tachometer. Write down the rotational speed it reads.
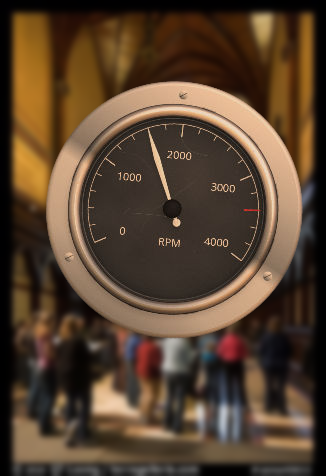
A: 1600 rpm
